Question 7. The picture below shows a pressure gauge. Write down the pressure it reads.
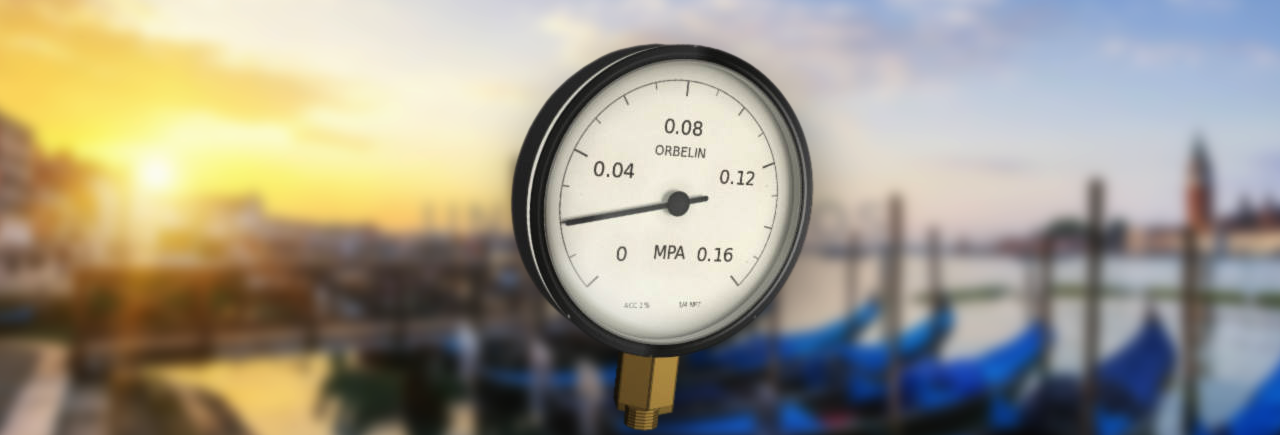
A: 0.02 MPa
